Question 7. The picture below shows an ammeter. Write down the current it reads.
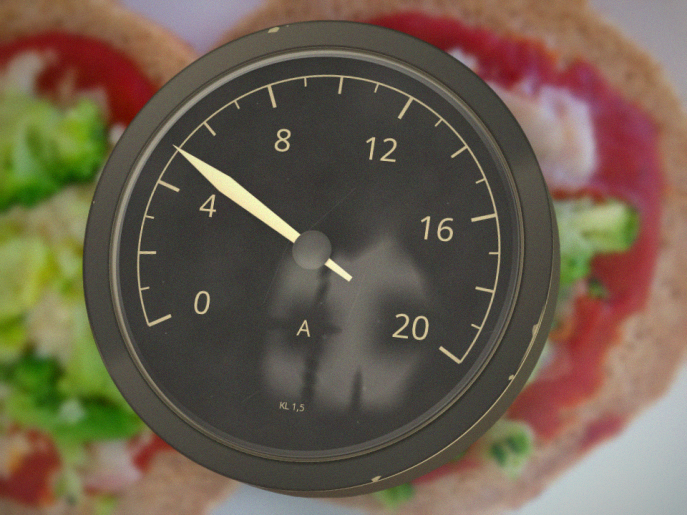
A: 5 A
